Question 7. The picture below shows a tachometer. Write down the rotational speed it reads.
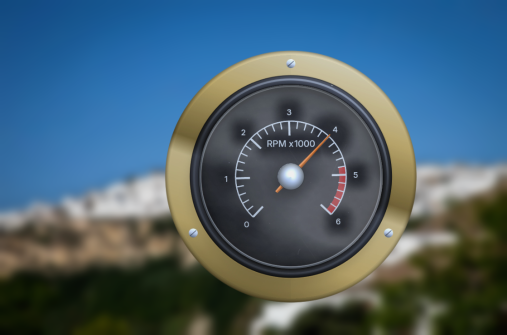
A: 4000 rpm
